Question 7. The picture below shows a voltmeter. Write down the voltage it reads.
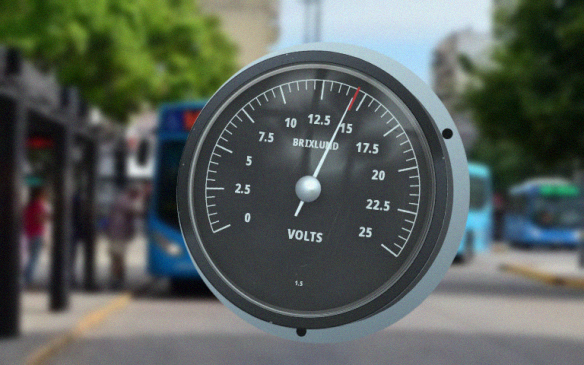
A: 14.5 V
